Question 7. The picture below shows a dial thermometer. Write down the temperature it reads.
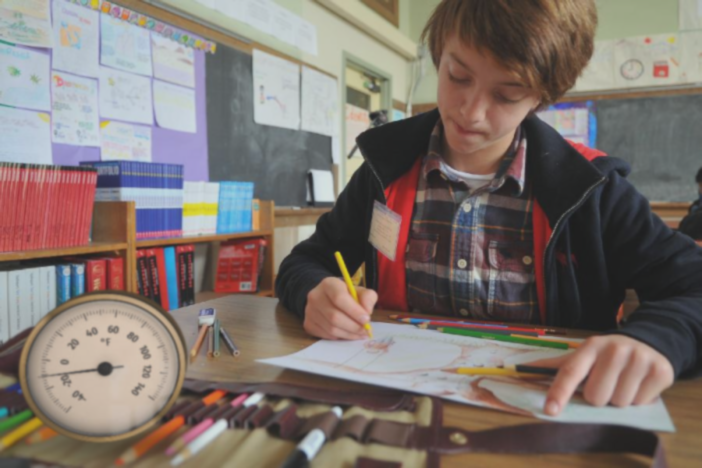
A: -10 °F
